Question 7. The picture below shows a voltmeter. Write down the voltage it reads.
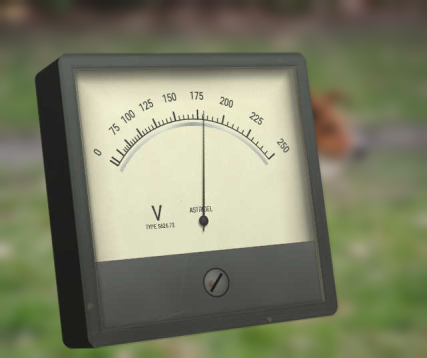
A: 180 V
